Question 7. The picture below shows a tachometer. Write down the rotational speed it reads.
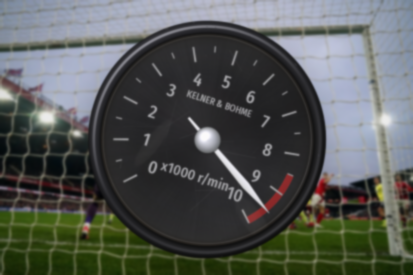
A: 9500 rpm
